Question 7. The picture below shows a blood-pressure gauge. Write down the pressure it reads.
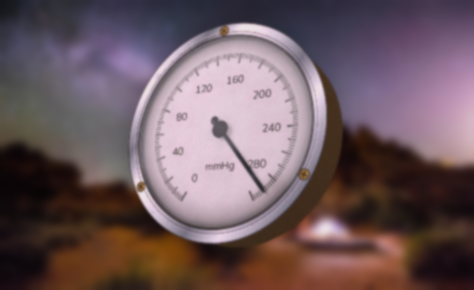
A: 290 mmHg
